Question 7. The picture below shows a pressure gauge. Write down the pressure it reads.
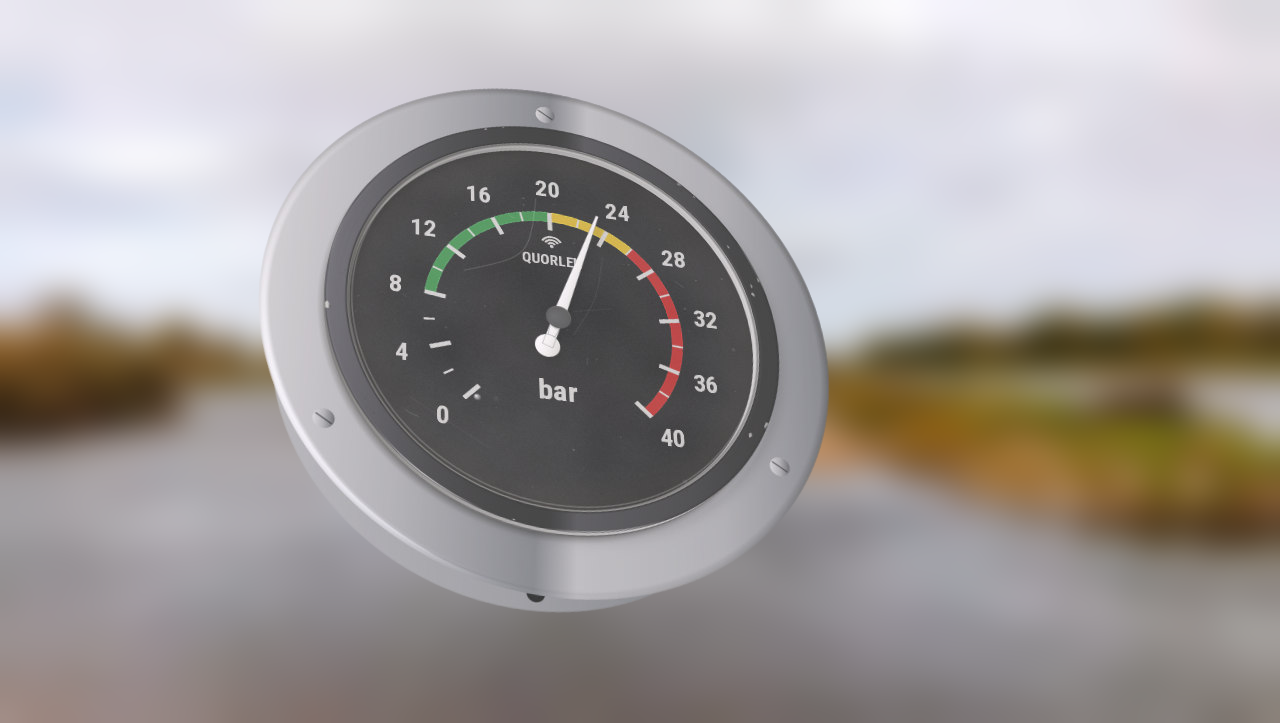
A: 23 bar
